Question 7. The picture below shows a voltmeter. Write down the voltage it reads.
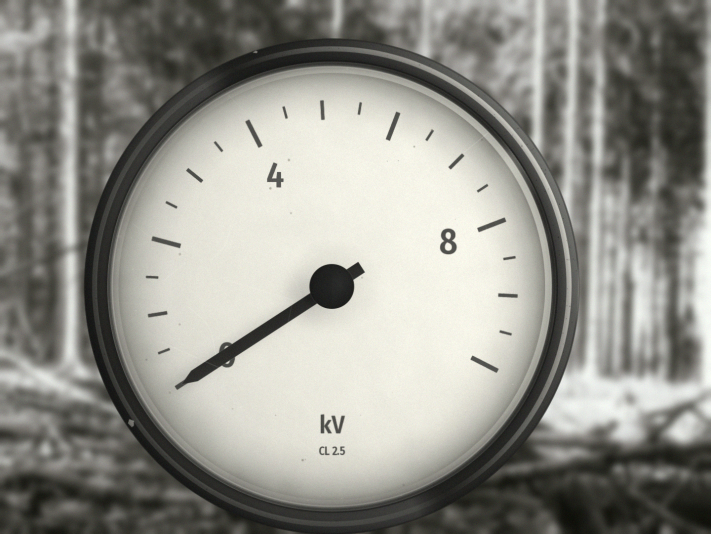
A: 0 kV
